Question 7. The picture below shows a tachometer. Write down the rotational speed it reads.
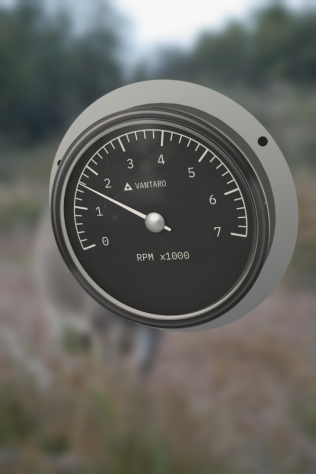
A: 1600 rpm
